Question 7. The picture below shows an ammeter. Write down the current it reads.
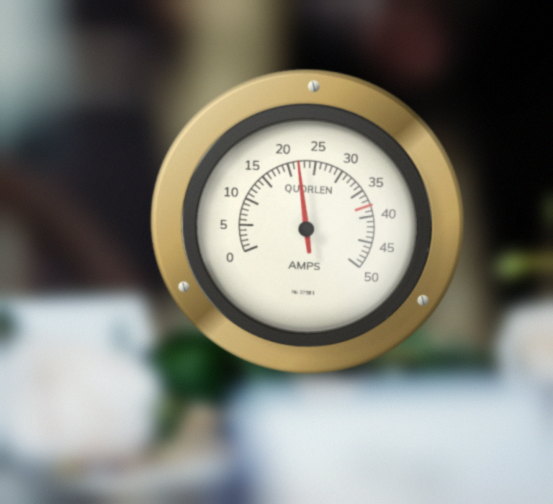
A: 22 A
